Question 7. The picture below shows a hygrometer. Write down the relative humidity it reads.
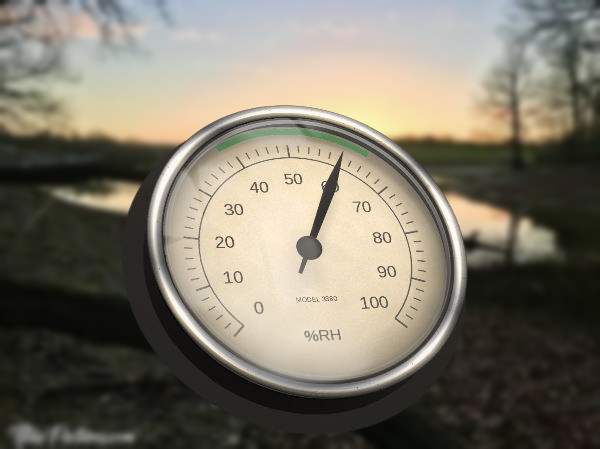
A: 60 %
